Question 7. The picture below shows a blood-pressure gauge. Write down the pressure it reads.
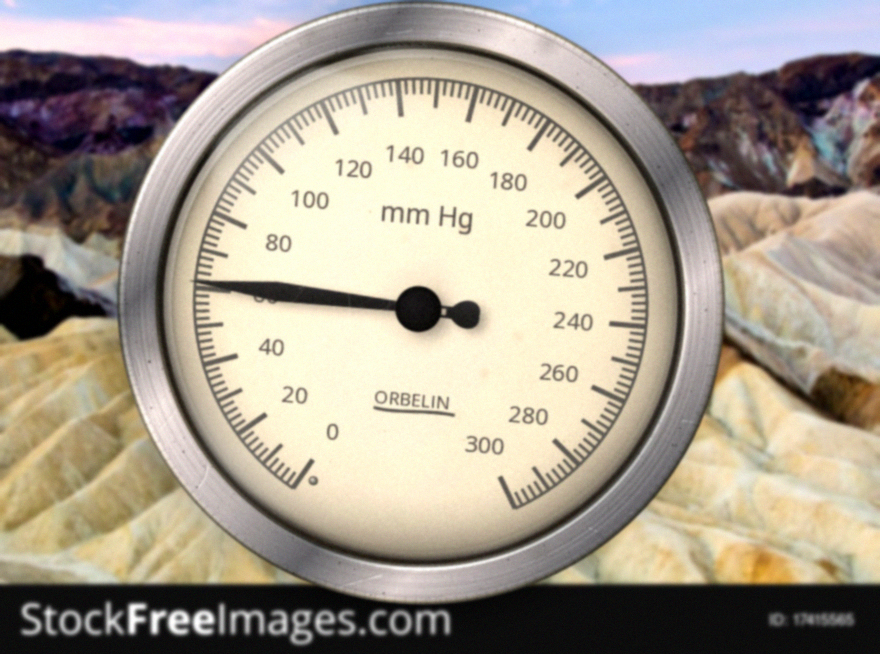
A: 62 mmHg
